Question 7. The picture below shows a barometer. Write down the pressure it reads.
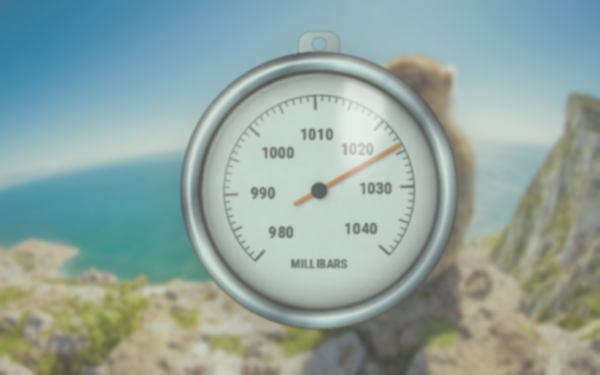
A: 1024 mbar
